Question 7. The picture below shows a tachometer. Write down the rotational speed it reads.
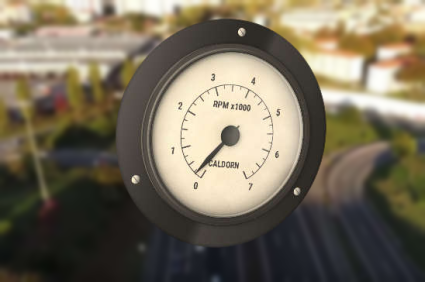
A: 250 rpm
